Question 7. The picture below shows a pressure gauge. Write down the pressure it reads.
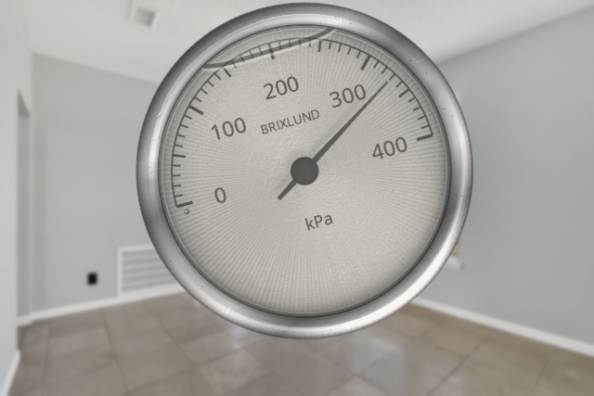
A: 330 kPa
